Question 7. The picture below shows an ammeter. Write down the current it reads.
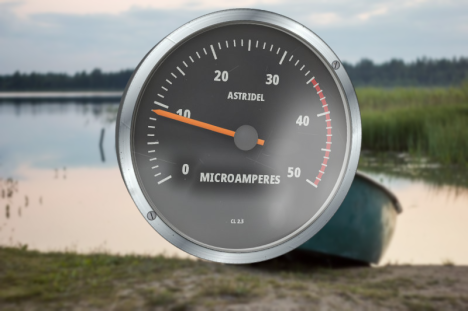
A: 9 µA
